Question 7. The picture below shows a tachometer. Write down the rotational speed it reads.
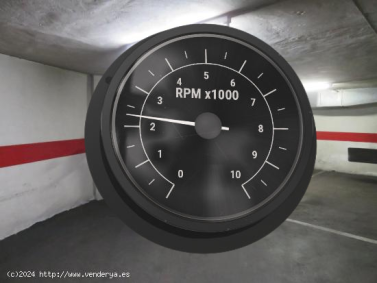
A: 2250 rpm
